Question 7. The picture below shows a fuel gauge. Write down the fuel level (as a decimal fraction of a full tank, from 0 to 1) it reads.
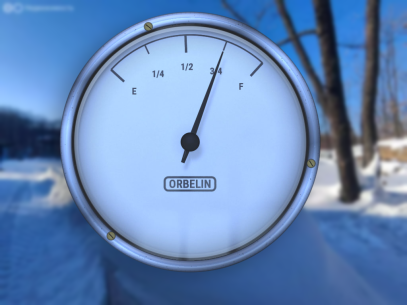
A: 0.75
